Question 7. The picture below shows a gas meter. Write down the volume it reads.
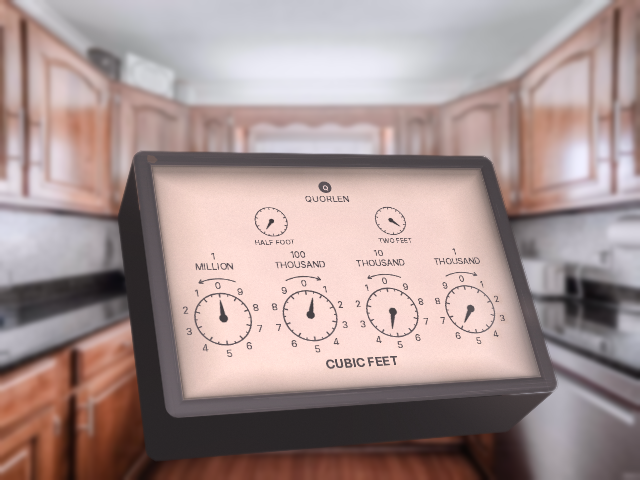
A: 4600 ft³
